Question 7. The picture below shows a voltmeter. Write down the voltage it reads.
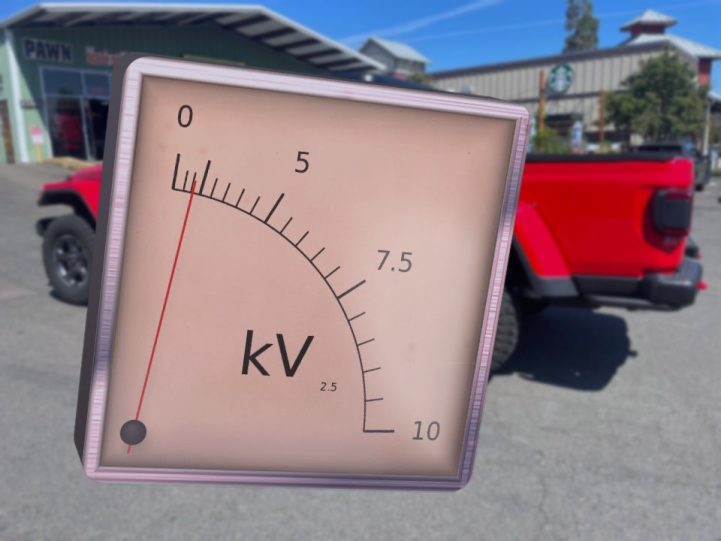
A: 2 kV
